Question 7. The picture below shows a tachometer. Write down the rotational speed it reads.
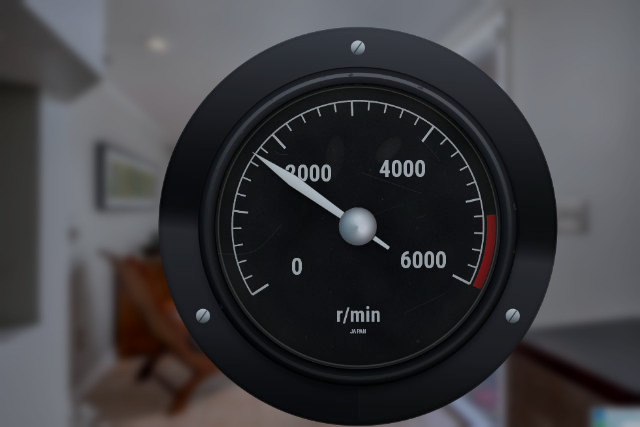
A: 1700 rpm
